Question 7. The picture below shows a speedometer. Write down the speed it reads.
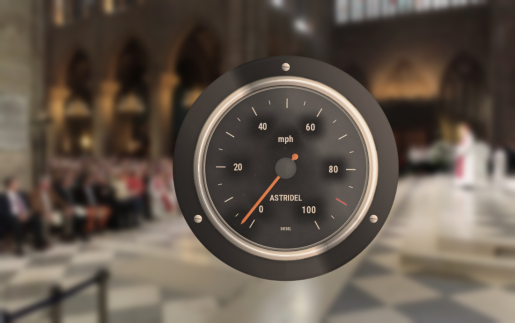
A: 2.5 mph
